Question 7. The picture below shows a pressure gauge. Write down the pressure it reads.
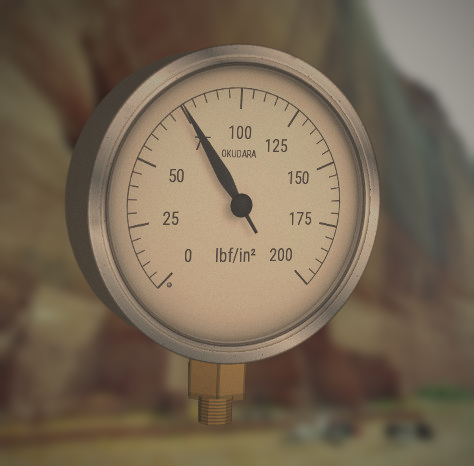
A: 75 psi
